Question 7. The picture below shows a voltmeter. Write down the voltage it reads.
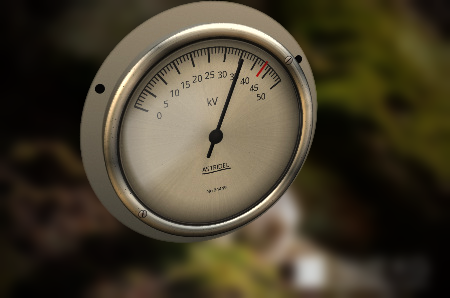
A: 35 kV
